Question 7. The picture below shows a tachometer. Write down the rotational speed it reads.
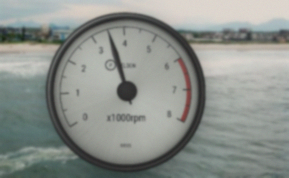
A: 3500 rpm
